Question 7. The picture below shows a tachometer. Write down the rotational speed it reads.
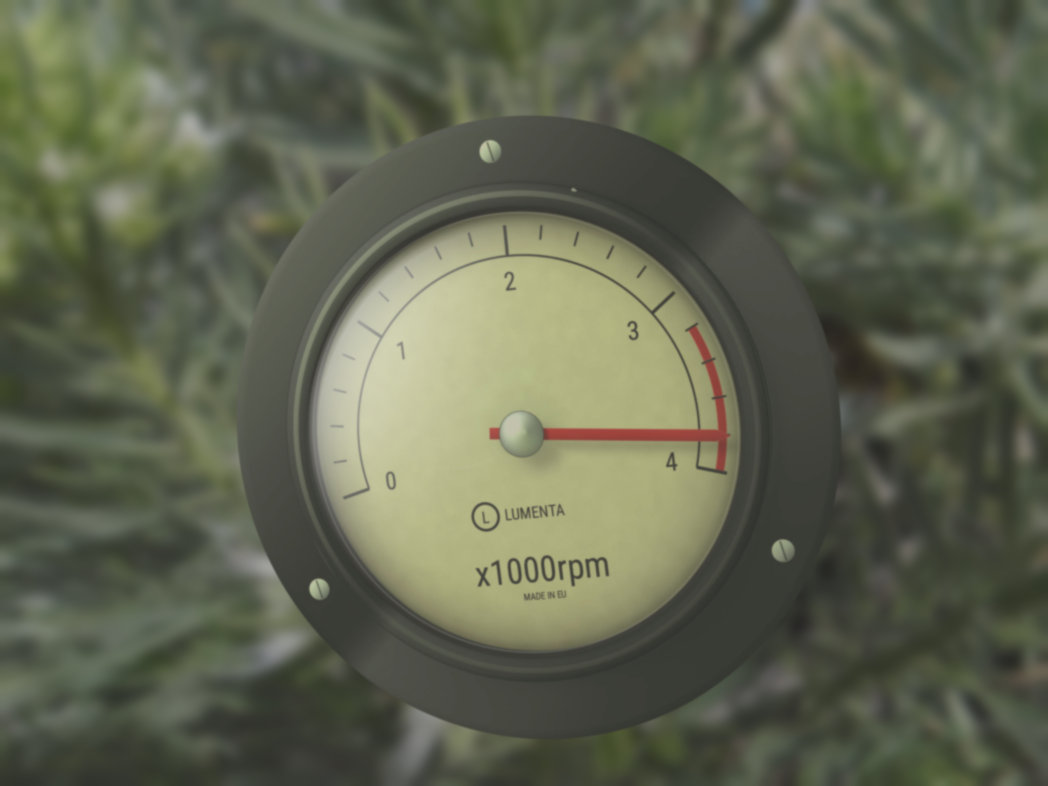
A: 3800 rpm
